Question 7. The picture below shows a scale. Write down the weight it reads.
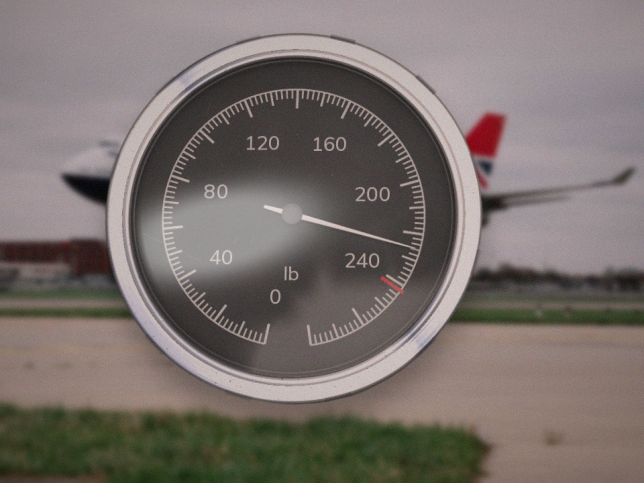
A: 226 lb
